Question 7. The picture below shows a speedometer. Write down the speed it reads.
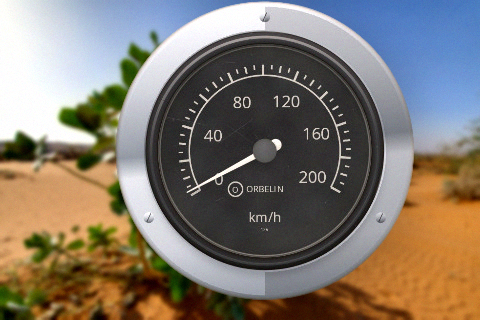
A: 2.5 km/h
